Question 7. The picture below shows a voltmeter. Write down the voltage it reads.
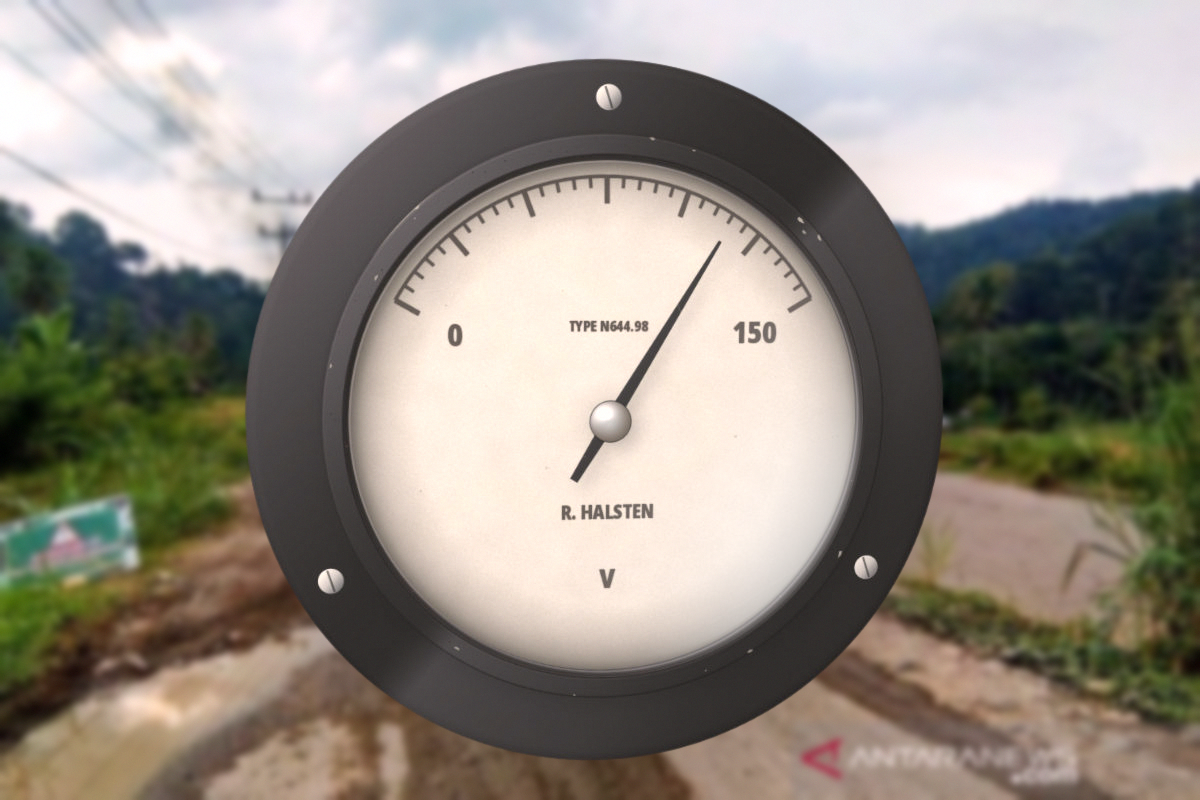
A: 115 V
